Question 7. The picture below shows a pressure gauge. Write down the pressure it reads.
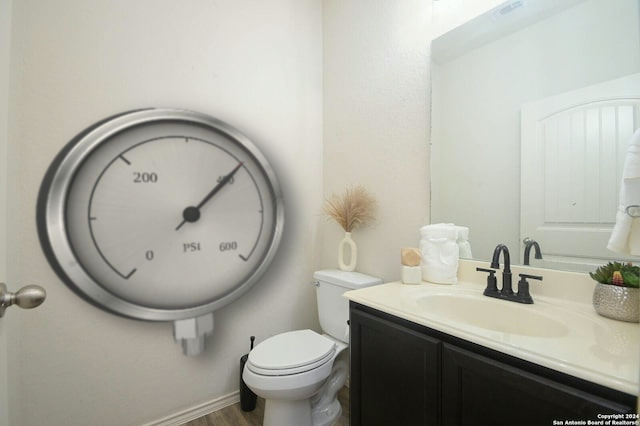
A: 400 psi
